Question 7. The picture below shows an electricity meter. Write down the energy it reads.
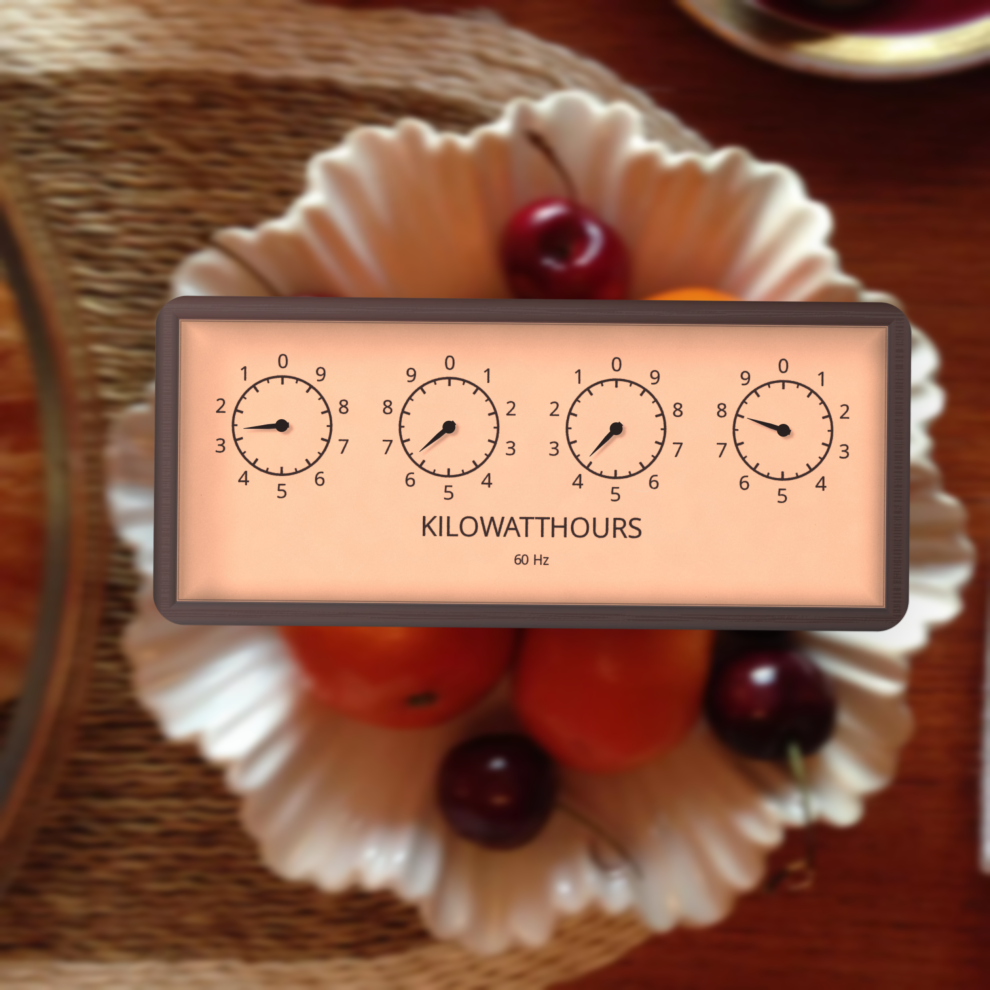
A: 2638 kWh
